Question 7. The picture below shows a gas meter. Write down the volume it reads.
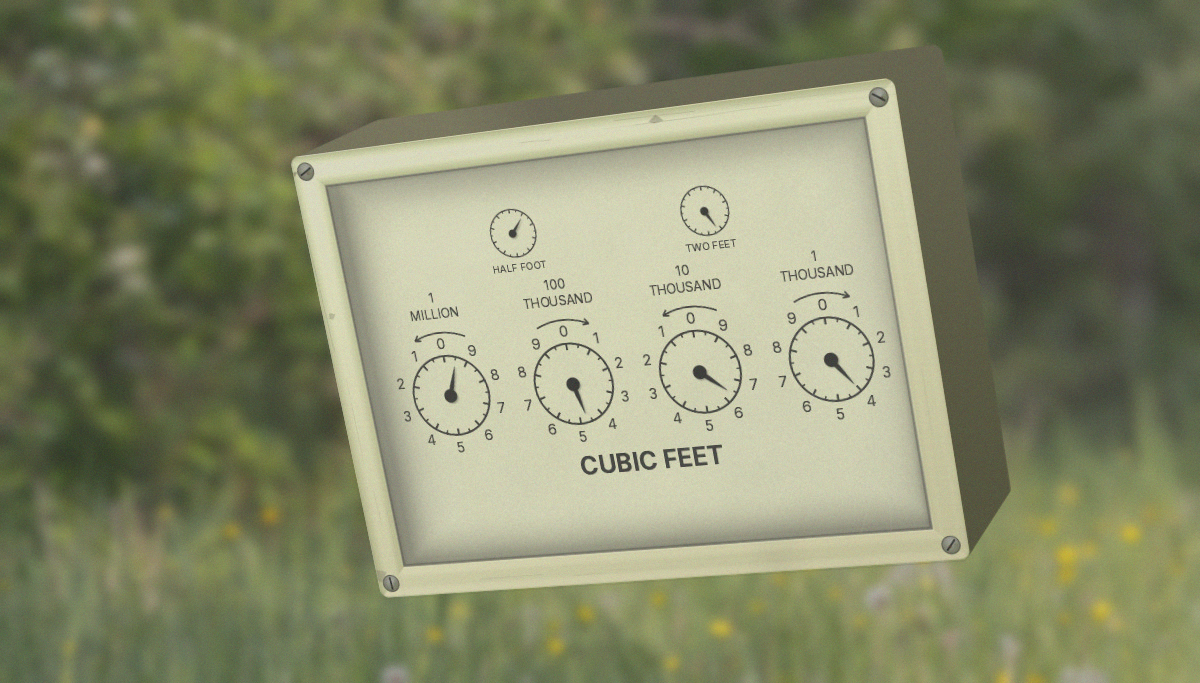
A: 946400 ft³
